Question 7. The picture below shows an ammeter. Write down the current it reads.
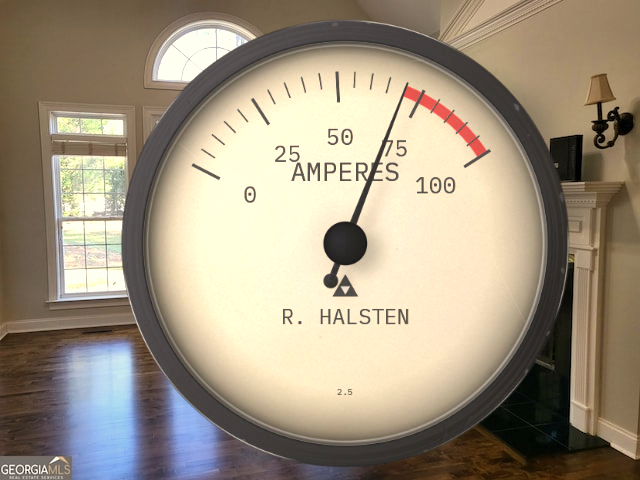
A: 70 A
